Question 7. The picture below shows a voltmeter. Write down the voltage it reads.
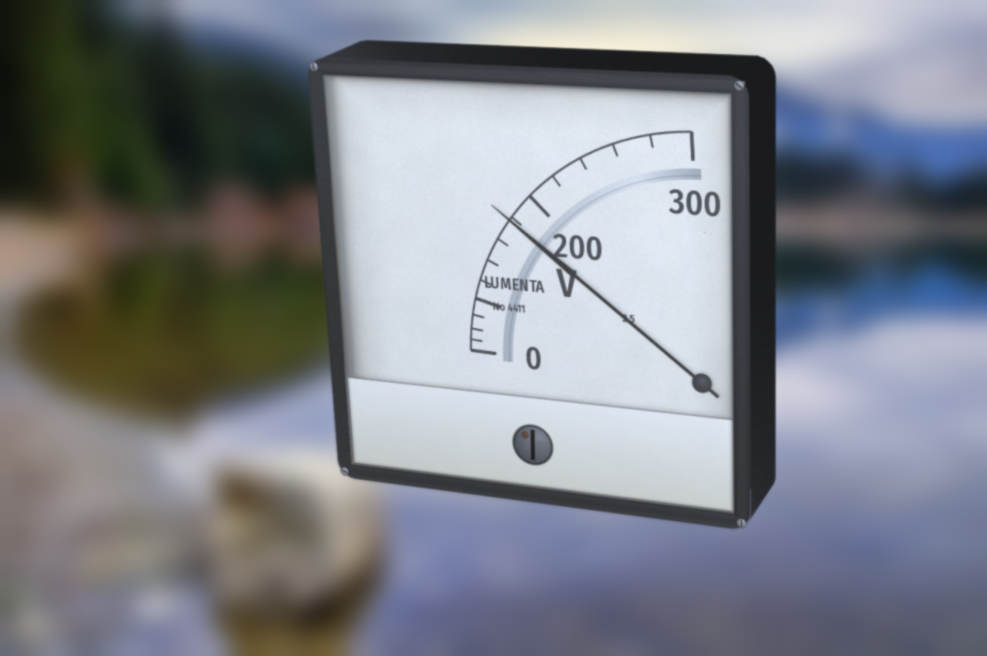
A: 180 V
